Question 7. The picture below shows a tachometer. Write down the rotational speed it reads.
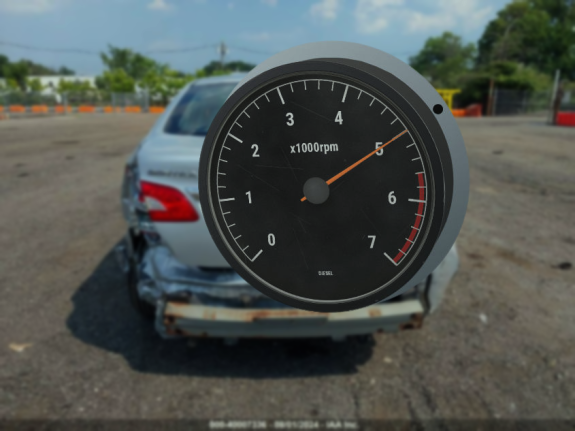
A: 5000 rpm
